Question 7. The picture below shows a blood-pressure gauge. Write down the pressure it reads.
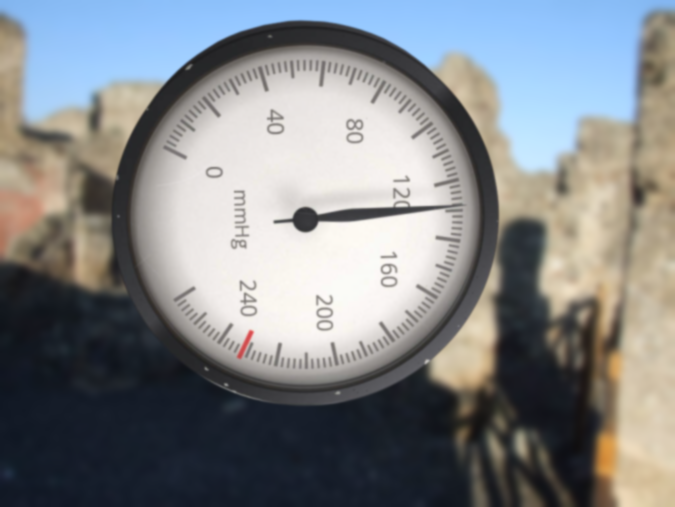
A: 128 mmHg
